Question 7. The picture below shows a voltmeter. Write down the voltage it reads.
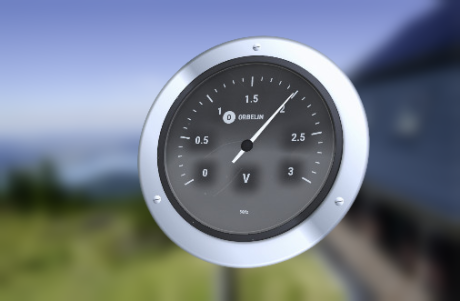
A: 2 V
